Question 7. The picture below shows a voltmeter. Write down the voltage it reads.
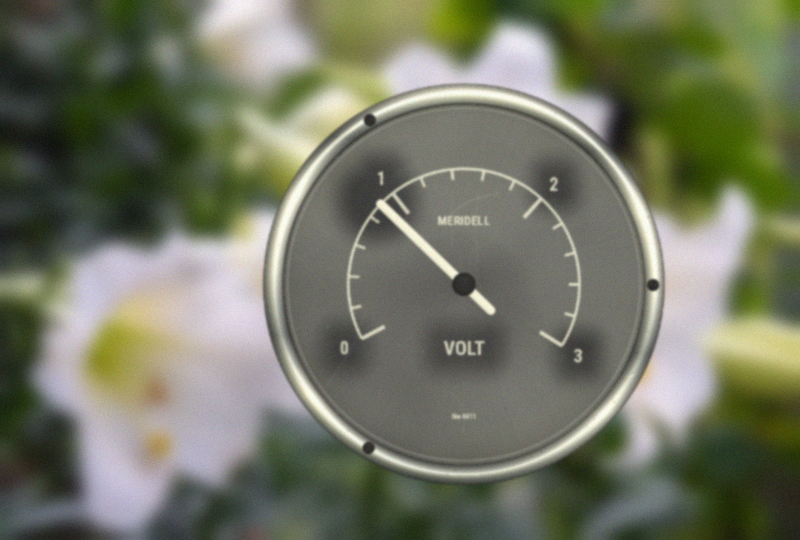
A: 0.9 V
